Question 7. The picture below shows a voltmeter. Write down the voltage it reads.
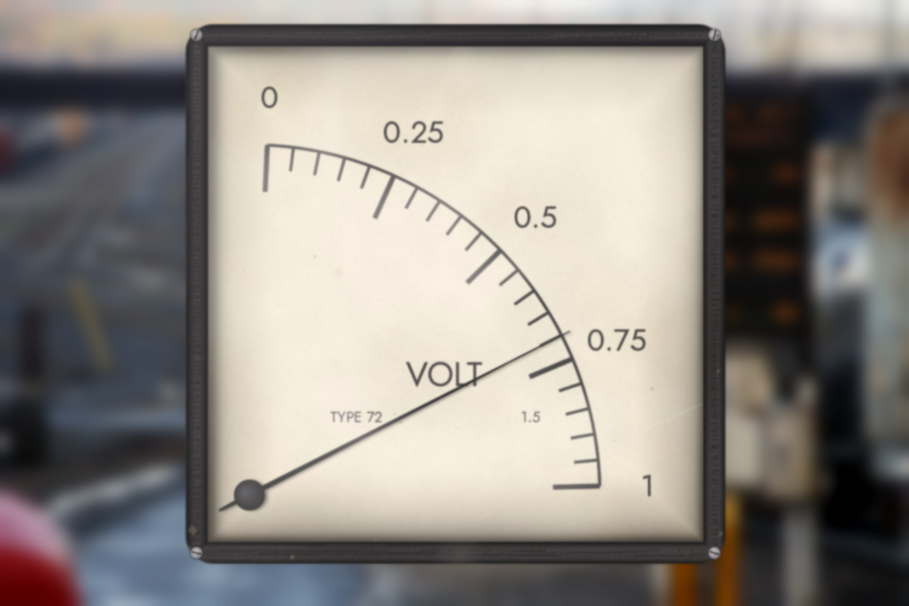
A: 0.7 V
